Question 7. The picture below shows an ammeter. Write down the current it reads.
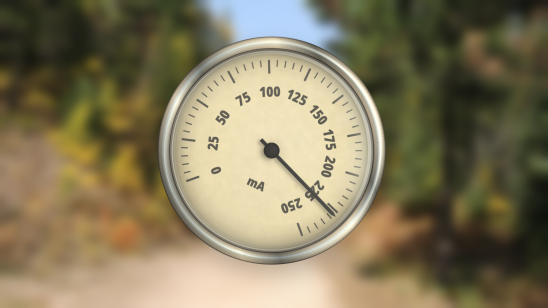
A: 227.5 mA
